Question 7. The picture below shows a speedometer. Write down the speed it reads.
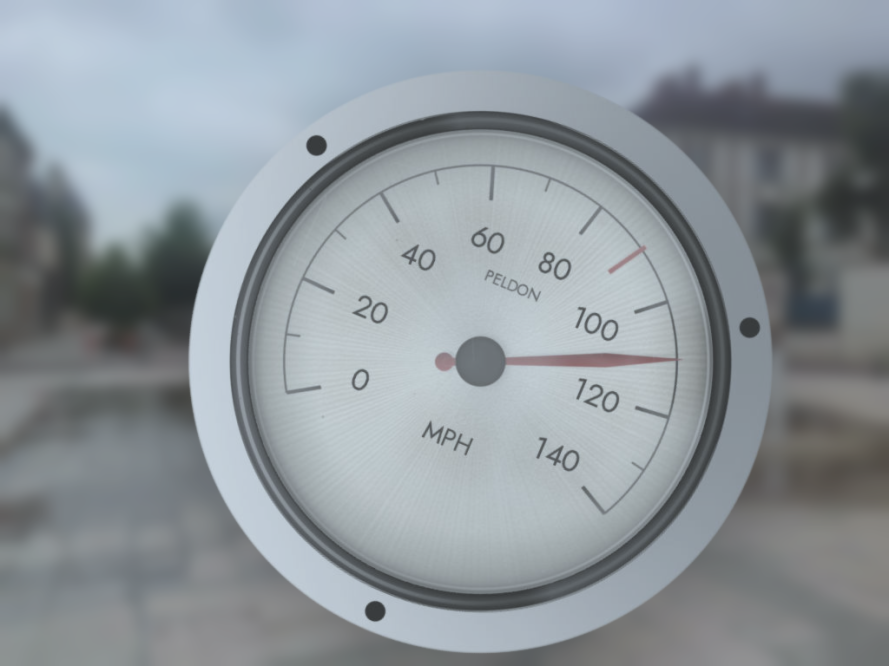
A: 110 mph
